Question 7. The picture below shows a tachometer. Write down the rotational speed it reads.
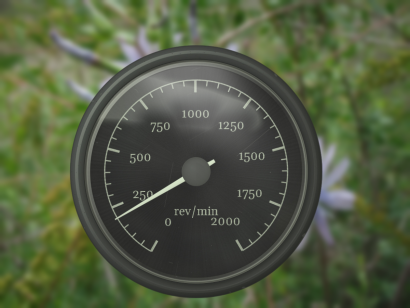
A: 200 rpm
